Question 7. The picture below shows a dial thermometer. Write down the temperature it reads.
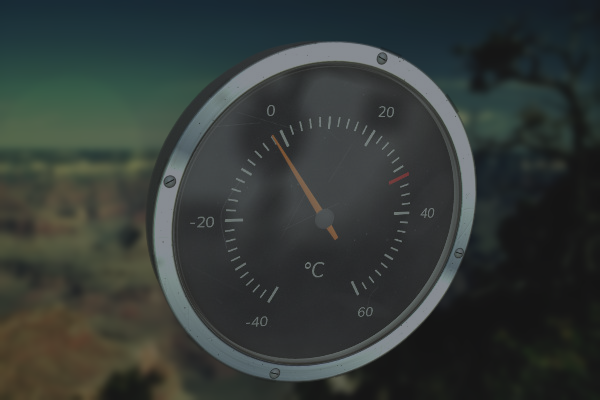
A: -2 °C
